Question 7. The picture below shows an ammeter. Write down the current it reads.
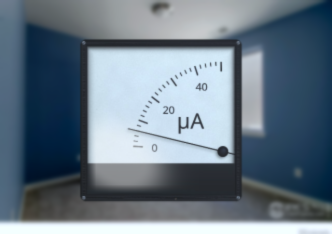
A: 6 µA
